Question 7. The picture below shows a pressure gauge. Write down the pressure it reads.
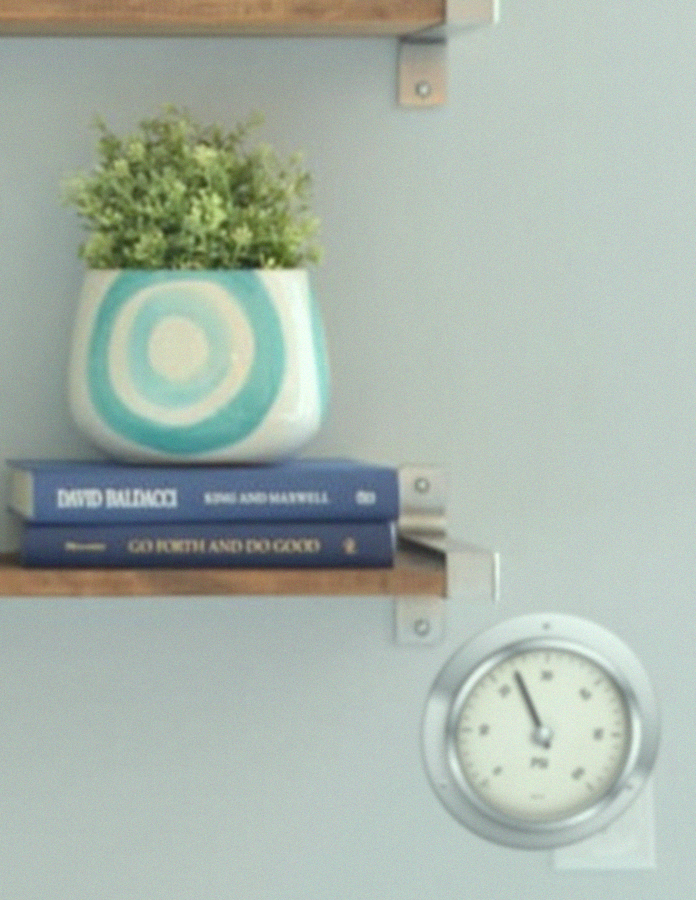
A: 24 psi
